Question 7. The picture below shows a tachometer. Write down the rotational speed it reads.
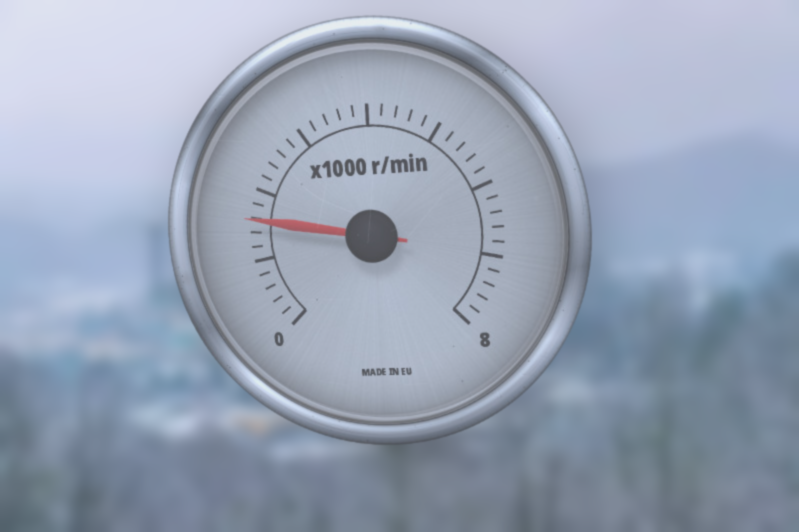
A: 1600 rpm
